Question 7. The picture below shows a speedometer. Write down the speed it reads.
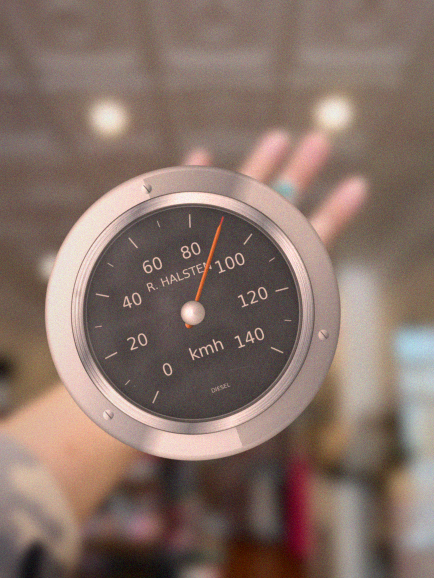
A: 90 km/h
